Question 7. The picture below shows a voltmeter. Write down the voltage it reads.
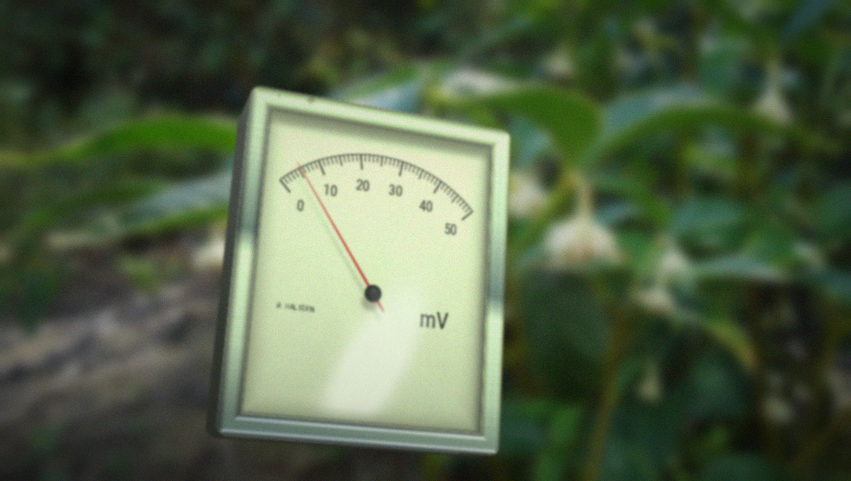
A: 5 mV
